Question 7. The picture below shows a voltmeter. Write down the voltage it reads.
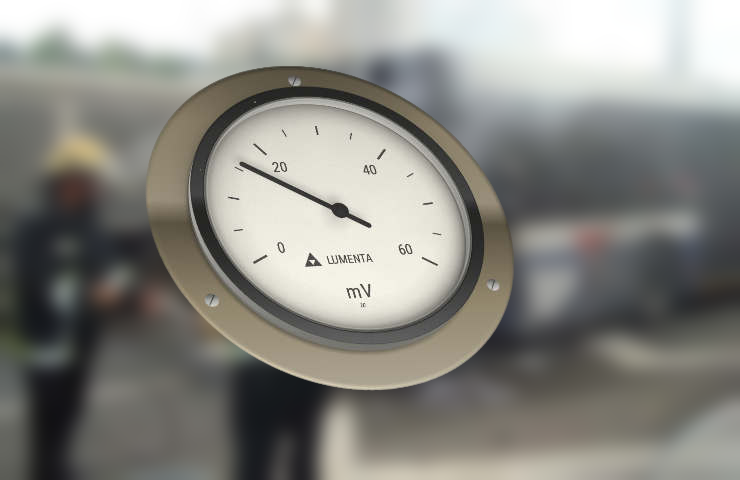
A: 15 mV
